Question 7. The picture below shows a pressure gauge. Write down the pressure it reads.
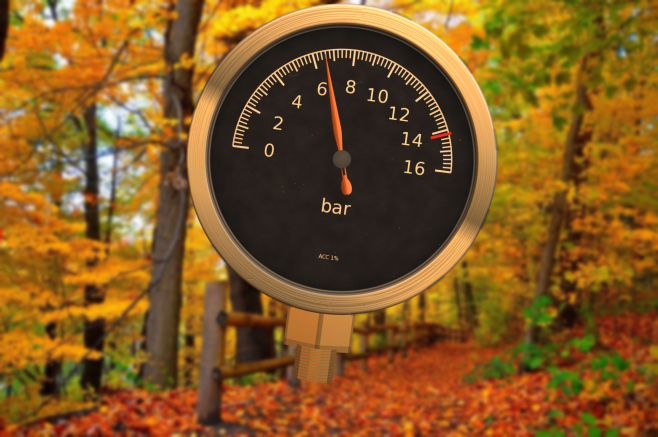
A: 6.6 bar
